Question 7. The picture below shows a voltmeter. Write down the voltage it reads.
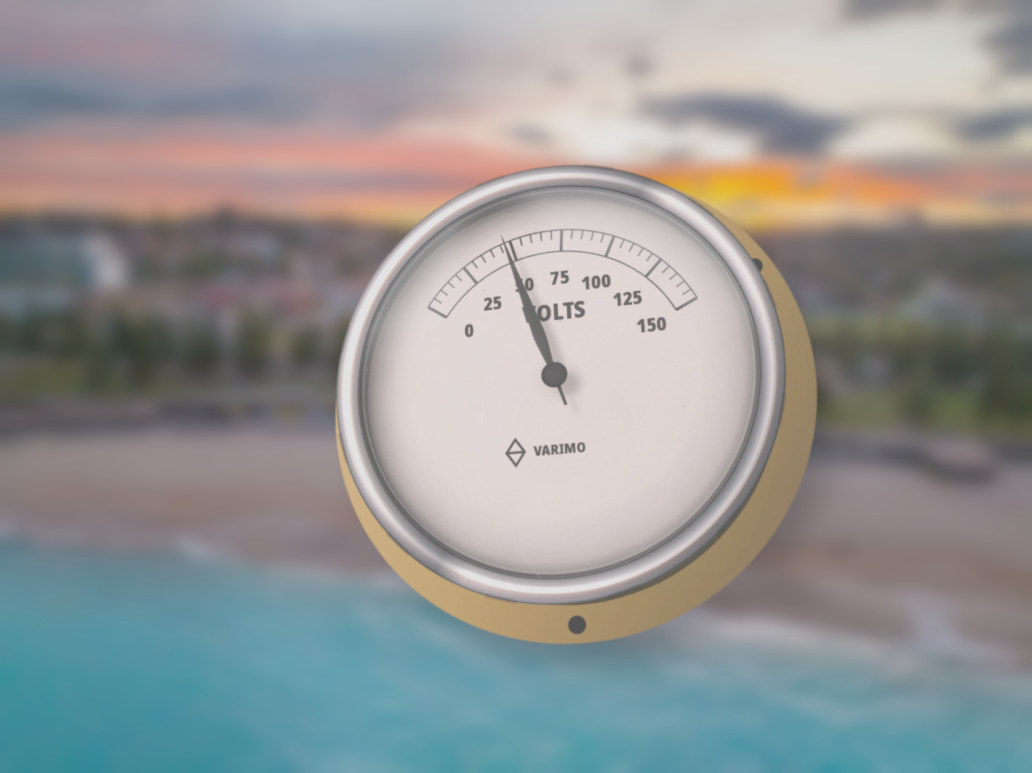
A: 47.5 V
